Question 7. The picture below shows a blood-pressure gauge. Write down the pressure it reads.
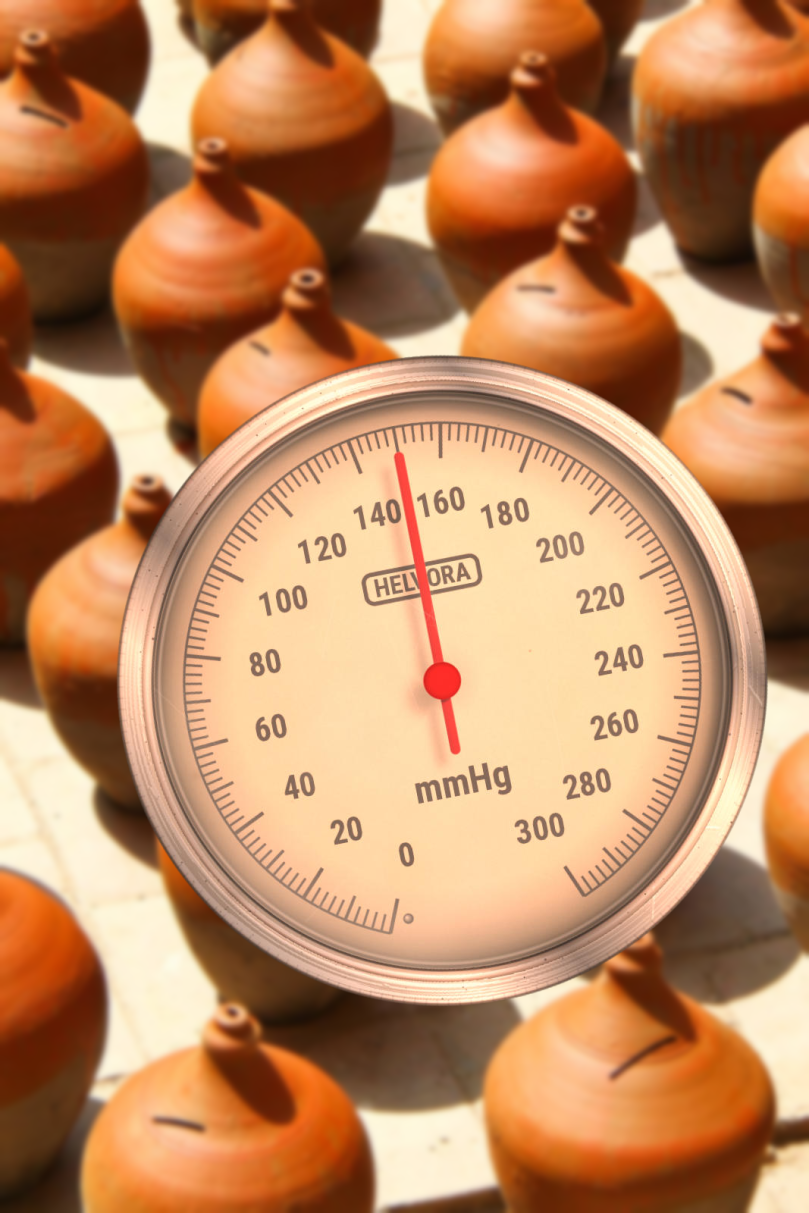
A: 150 mmHg
